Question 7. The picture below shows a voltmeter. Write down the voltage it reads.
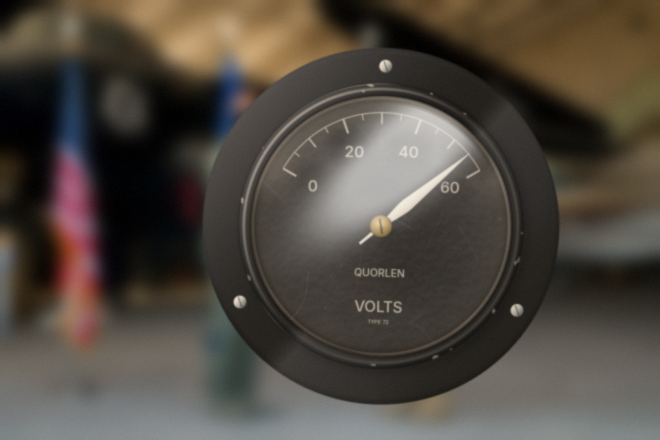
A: 55 V
